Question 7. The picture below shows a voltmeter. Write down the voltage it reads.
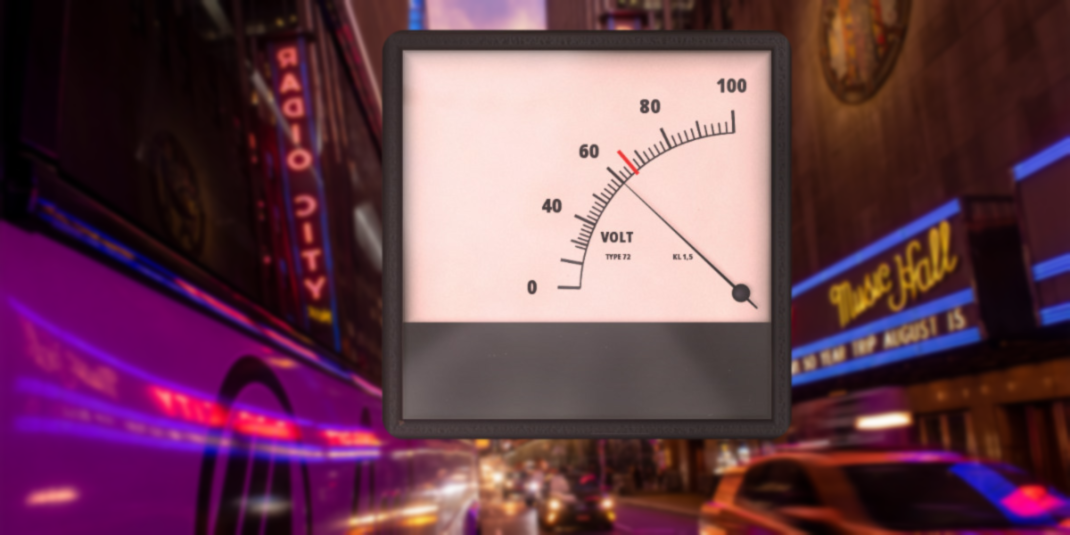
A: 60 V
